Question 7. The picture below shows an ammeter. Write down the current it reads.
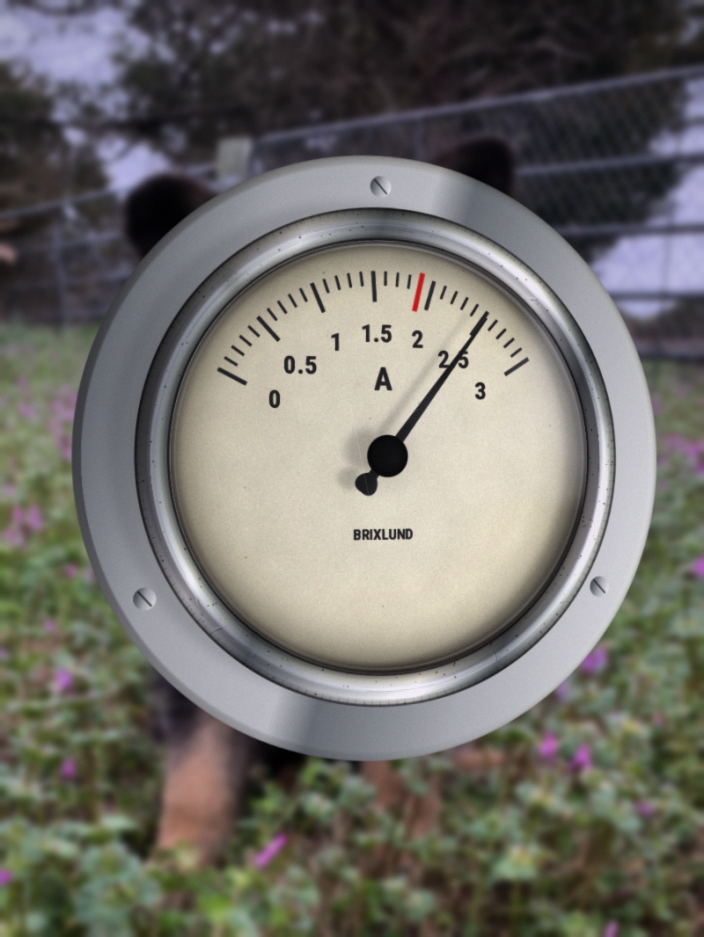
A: 2.5 A
